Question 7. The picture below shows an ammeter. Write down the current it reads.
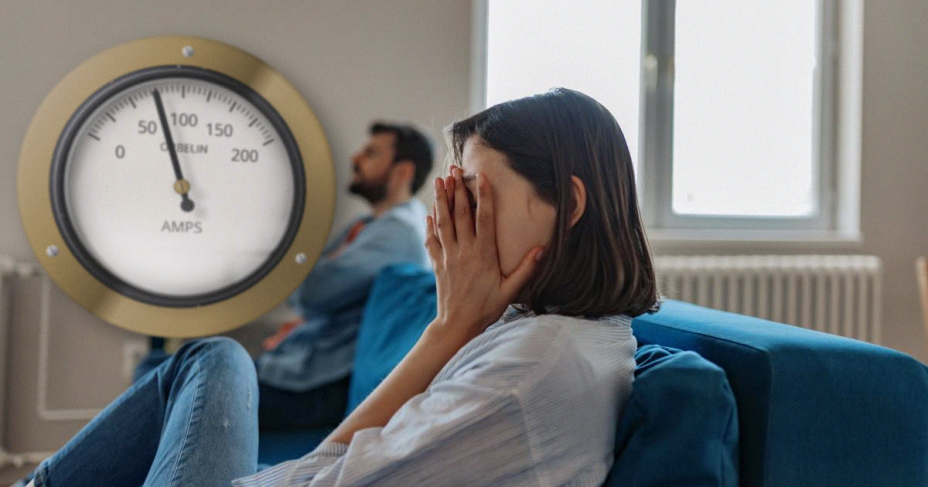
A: 75 A
